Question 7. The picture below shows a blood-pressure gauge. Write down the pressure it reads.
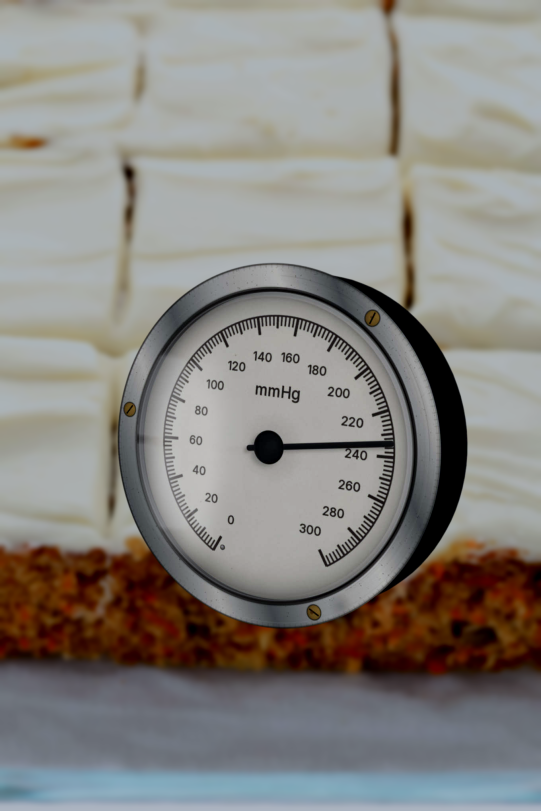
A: 234 mmHg
